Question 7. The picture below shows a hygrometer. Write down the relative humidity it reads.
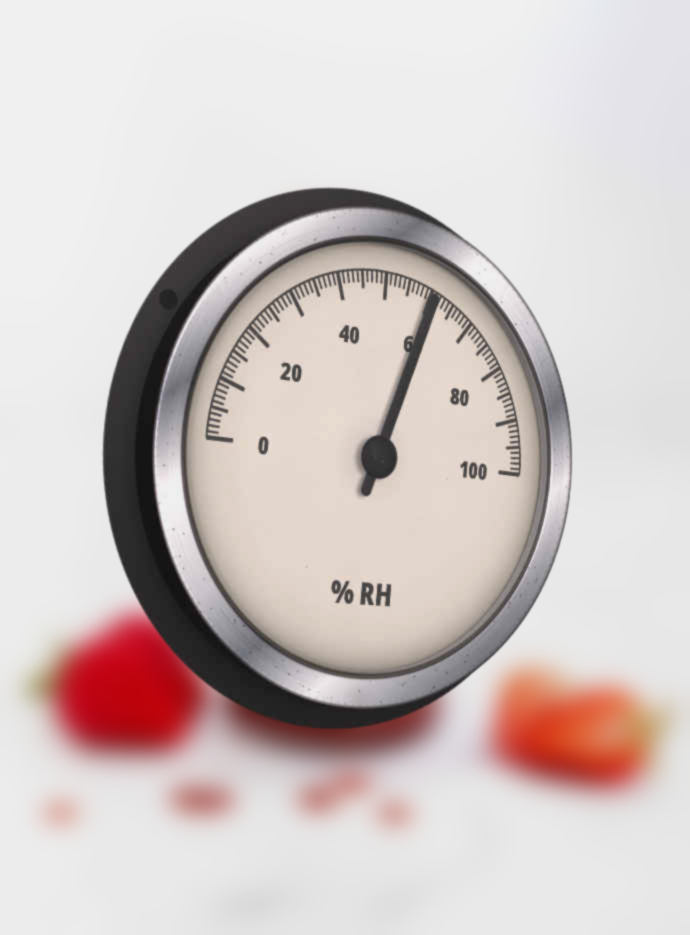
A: 60 %
